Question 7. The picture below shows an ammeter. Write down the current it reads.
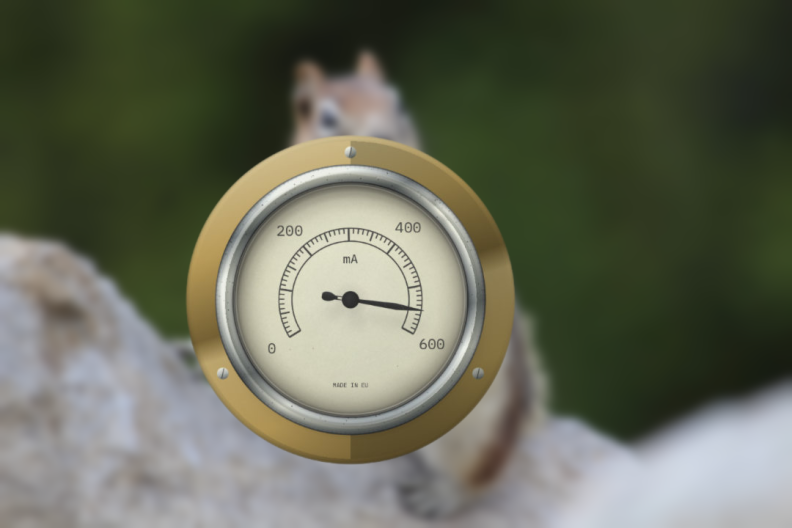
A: 550 mA
